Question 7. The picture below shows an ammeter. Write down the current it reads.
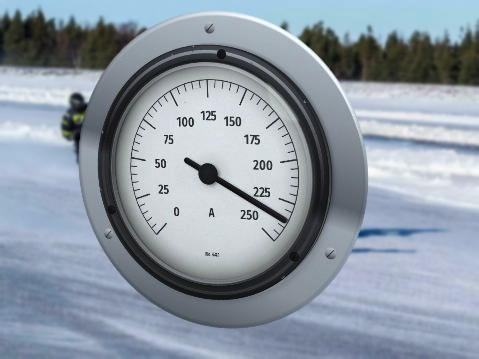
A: 235 A
